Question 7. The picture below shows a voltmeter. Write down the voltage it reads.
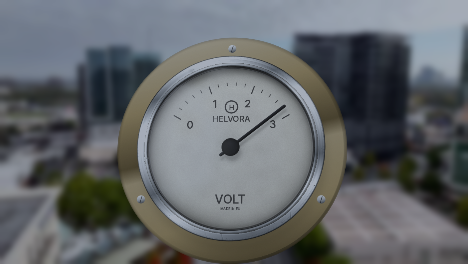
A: 2.8 V
